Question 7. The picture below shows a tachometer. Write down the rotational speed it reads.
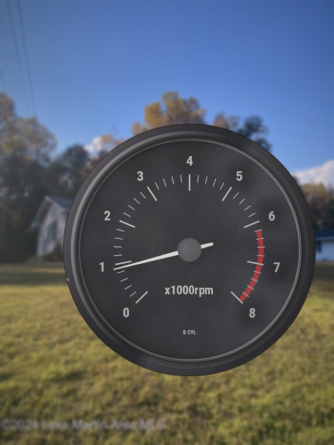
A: 900 rpm
